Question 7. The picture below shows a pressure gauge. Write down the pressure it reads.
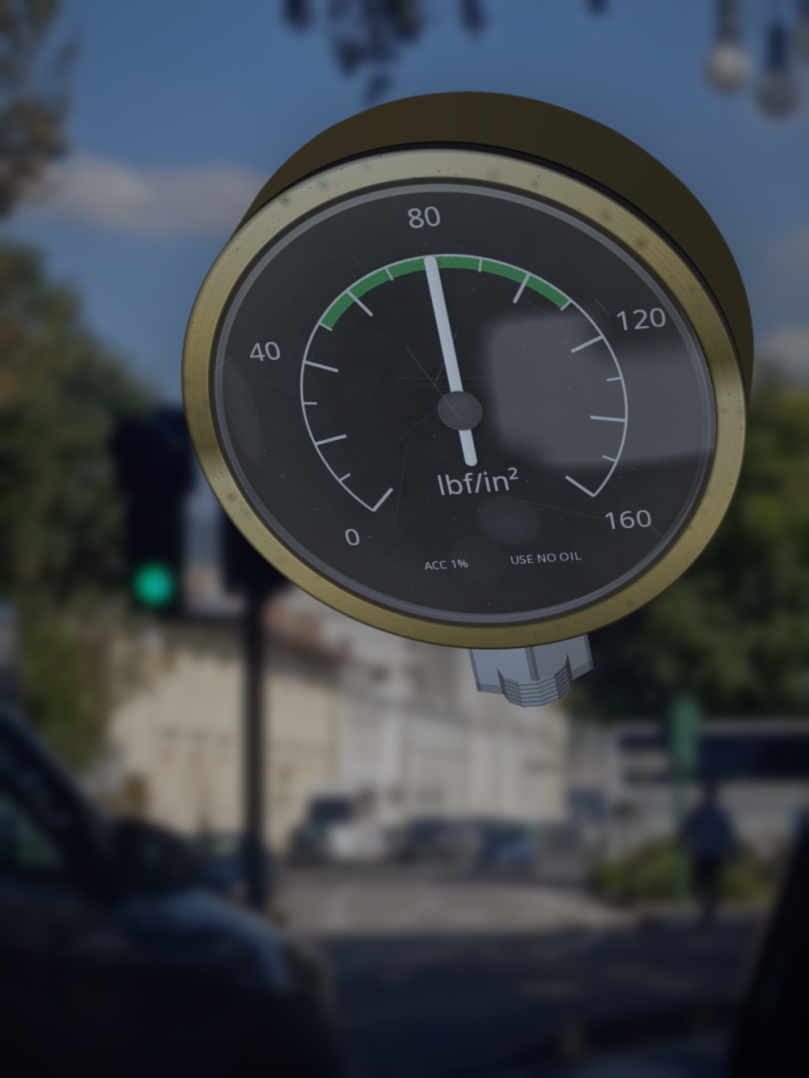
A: 80 psi
